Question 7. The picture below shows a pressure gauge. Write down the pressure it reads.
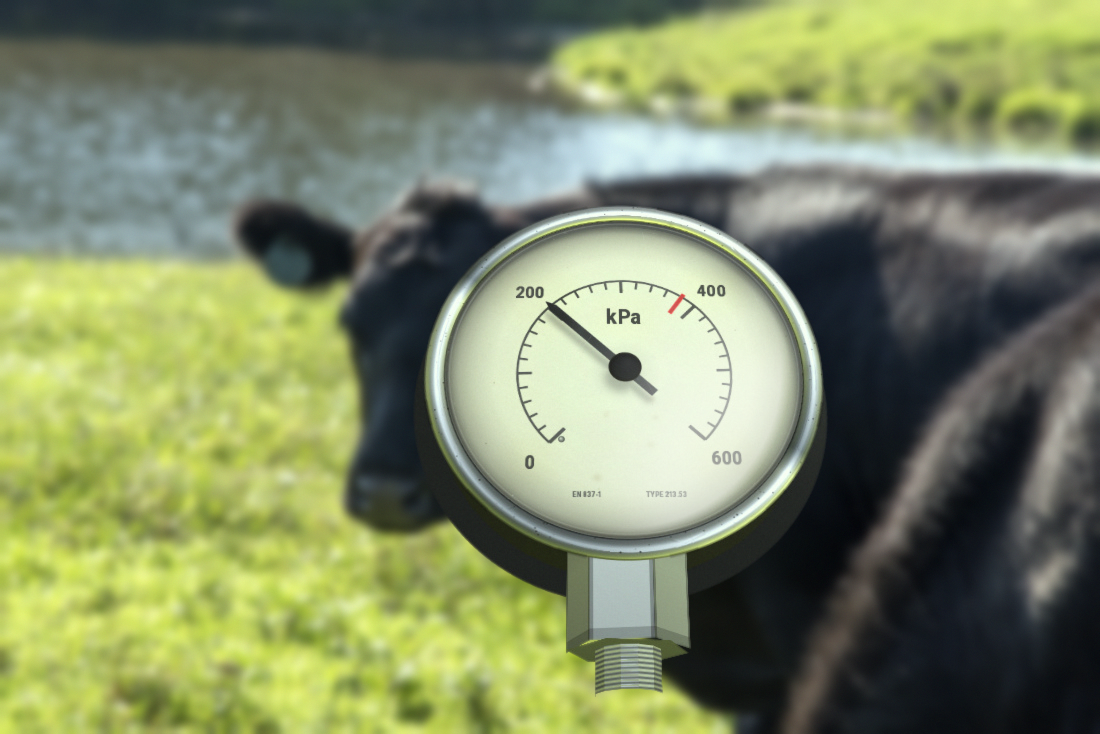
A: 200 kPa
